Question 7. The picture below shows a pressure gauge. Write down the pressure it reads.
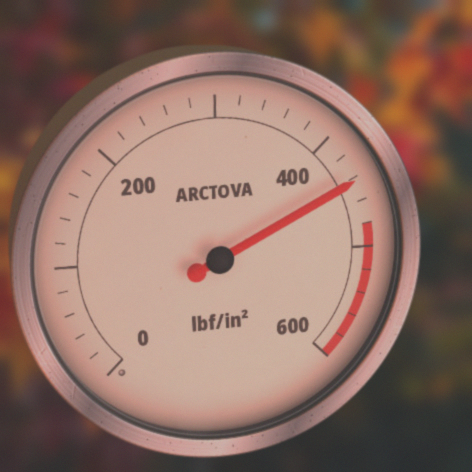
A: 440 psi
